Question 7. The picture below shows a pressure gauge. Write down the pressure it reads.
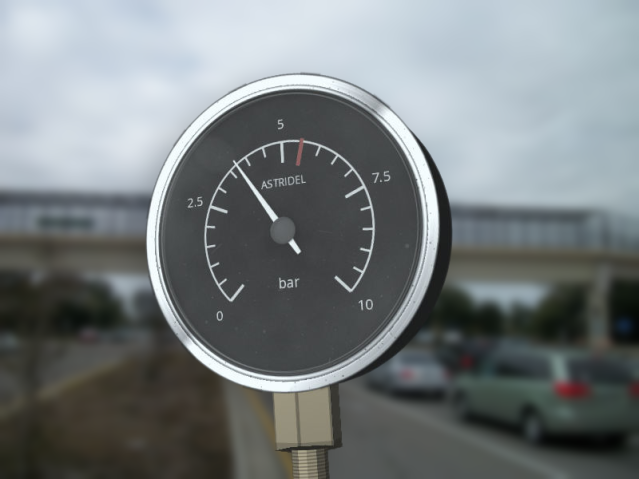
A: 3.75 bar
